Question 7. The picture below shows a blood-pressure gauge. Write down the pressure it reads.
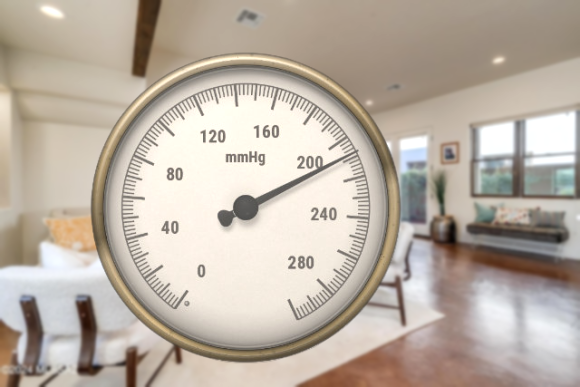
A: 208 mmHg
